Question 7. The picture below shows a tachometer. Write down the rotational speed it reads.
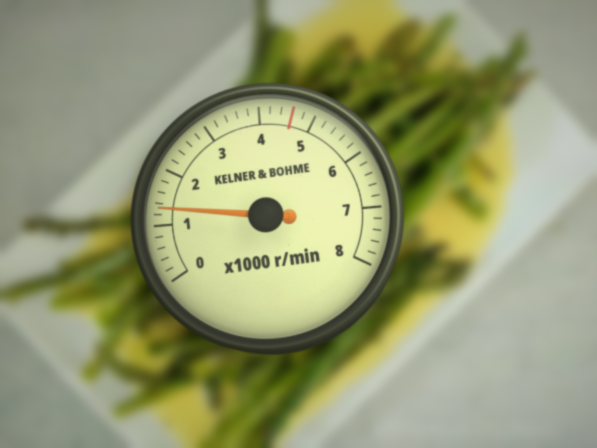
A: 1300 rpm
